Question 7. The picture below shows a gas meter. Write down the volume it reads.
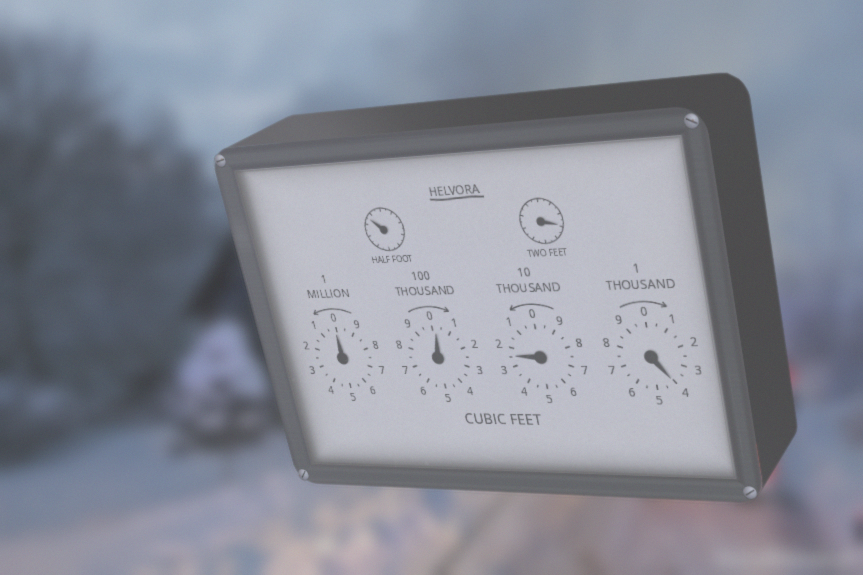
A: 2400 ft³
